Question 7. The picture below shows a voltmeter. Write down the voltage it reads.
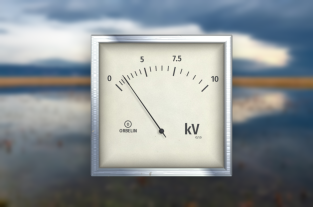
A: 2.5 kV
